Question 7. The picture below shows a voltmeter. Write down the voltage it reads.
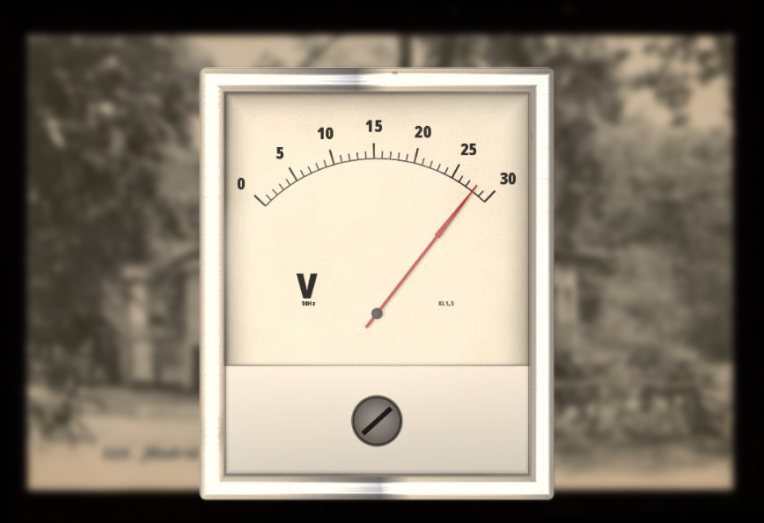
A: 28 V
